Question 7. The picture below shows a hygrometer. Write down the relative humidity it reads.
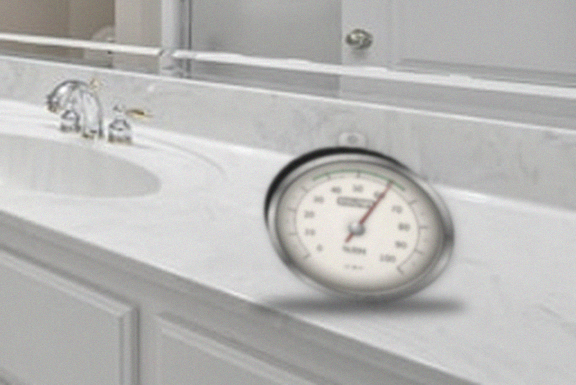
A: 60 %
